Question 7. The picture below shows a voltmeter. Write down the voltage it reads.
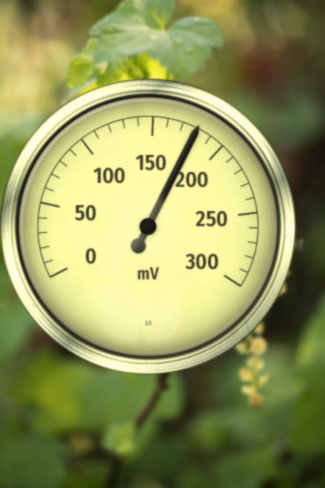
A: 180 mV
